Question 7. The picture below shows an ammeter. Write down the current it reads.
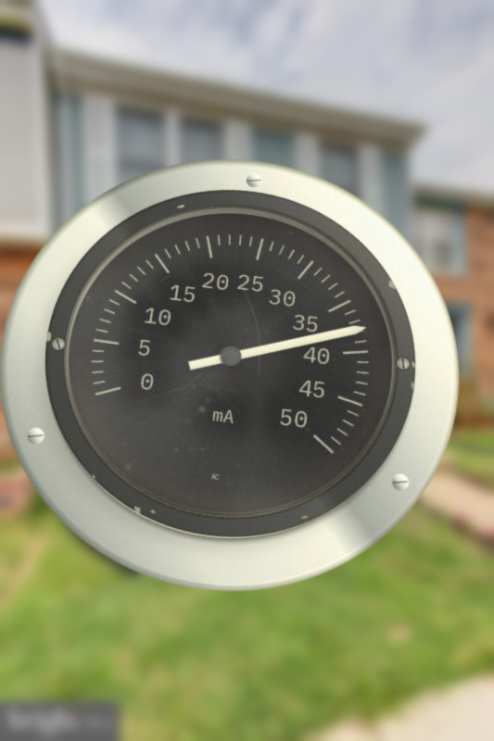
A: 38 mA
